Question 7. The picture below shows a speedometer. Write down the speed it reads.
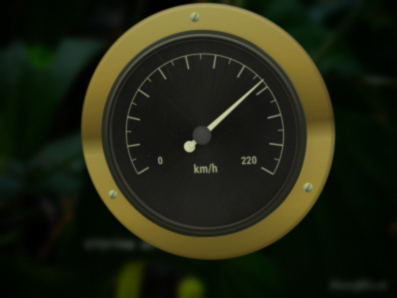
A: 155 km/h
